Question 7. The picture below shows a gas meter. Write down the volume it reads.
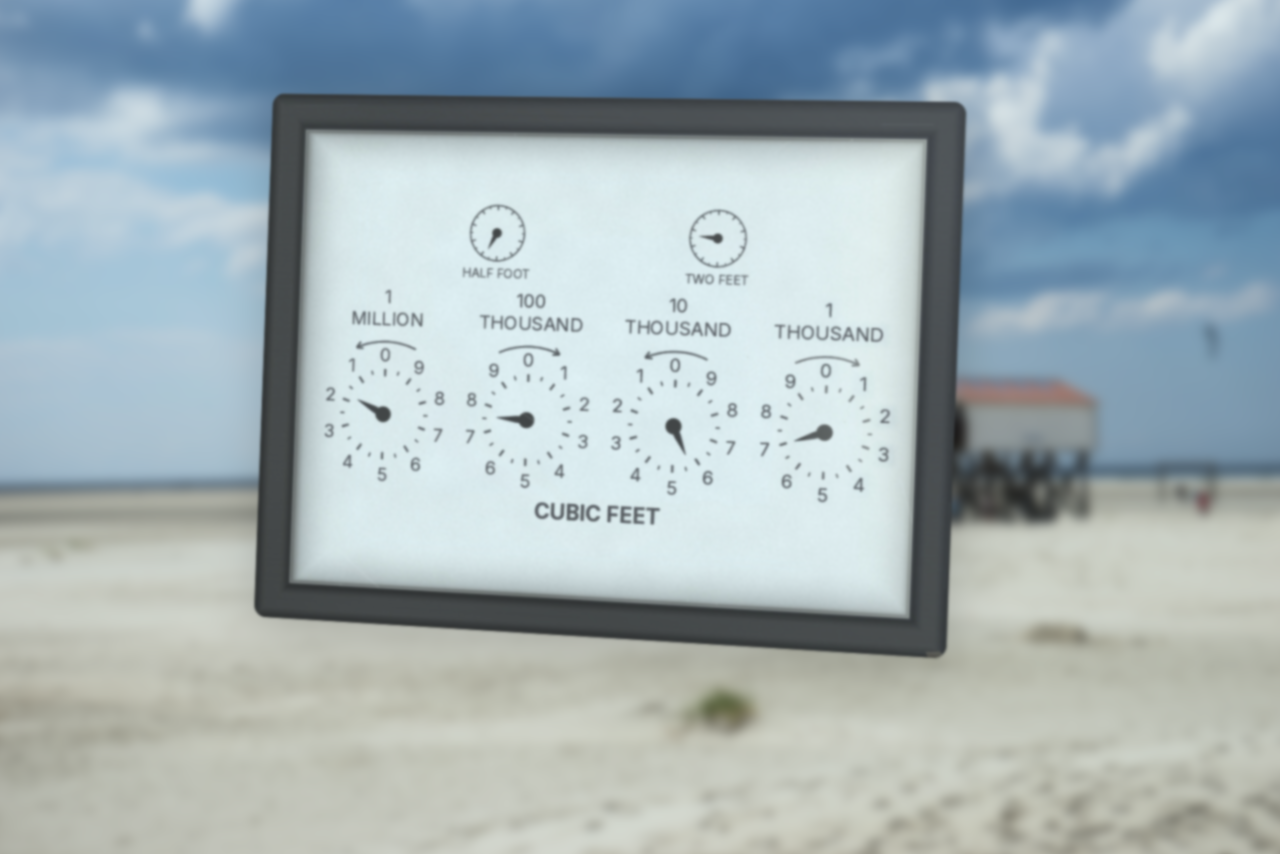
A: 175700 ft³
